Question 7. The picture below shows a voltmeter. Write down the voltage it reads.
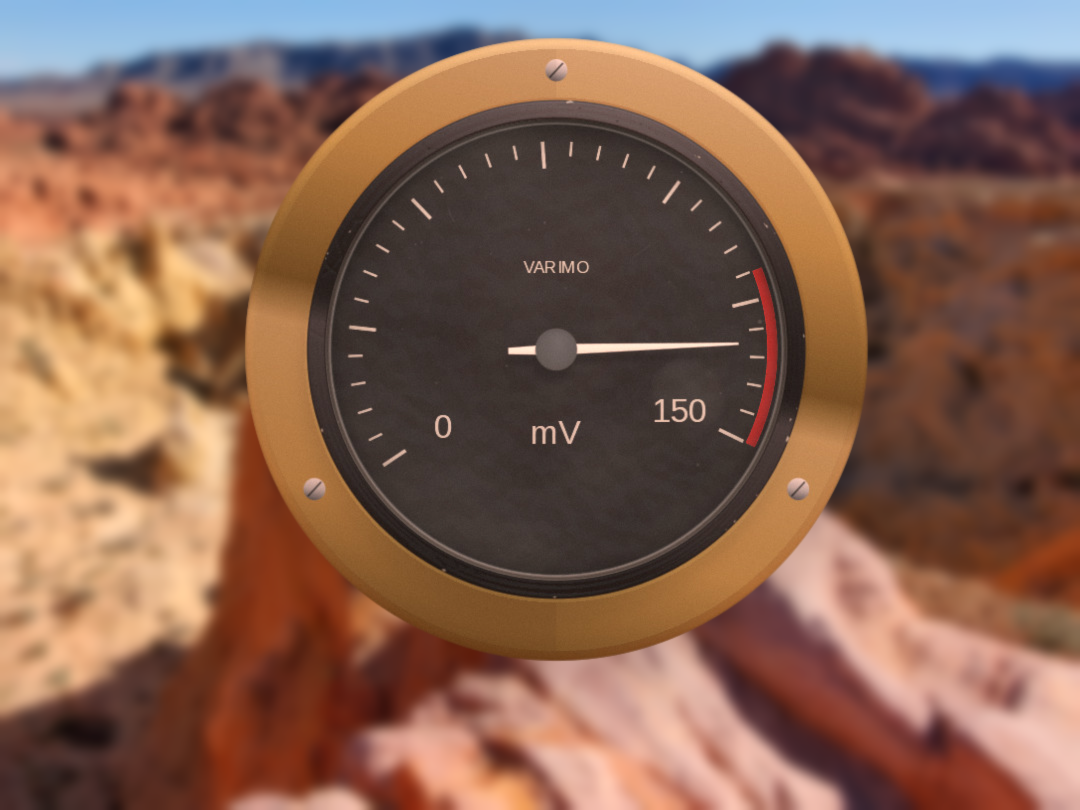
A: 132.5 mV
